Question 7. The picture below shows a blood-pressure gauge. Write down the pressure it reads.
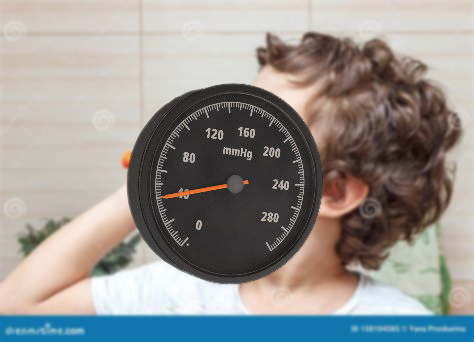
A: 40 mmHg
